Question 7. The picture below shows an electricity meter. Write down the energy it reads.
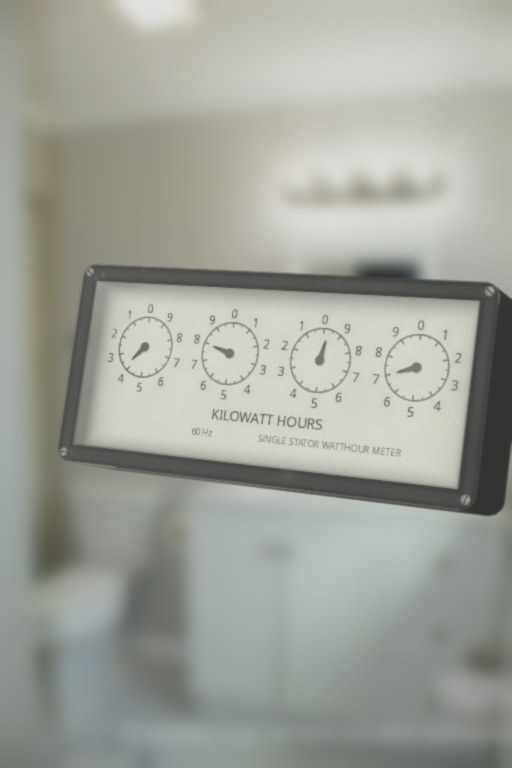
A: 3797 kWh
